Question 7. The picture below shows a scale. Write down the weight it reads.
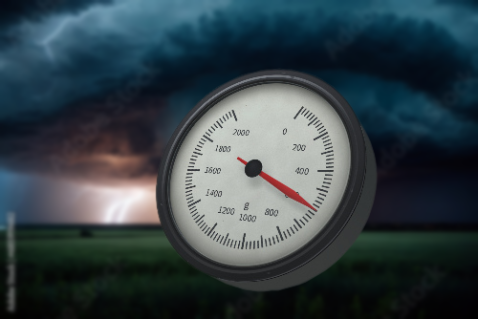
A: 600 g
